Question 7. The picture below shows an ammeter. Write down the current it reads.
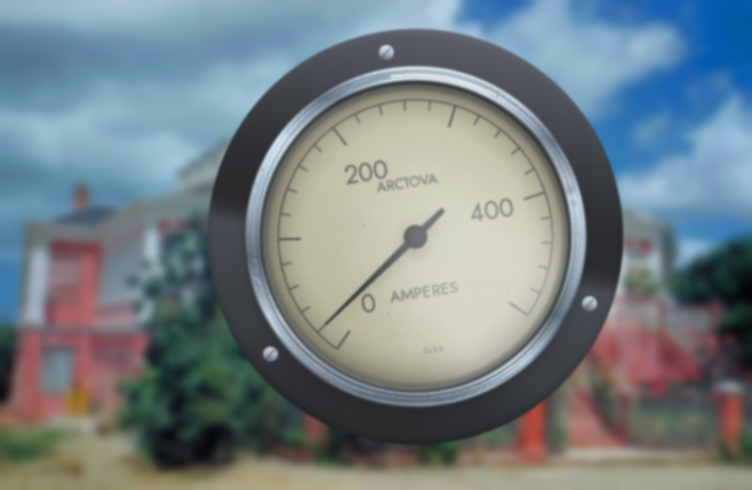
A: 20 A
